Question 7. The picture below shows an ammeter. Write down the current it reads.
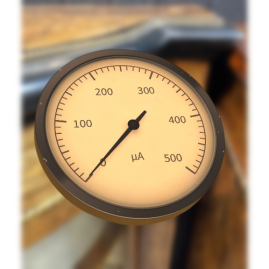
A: 0 µA
